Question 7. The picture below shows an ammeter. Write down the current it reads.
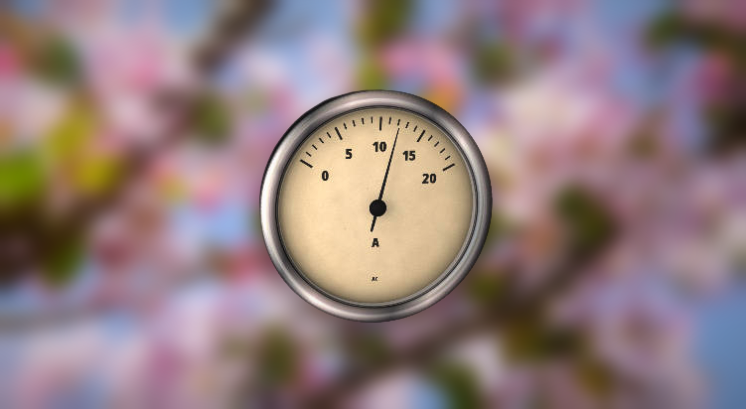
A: 12 A
